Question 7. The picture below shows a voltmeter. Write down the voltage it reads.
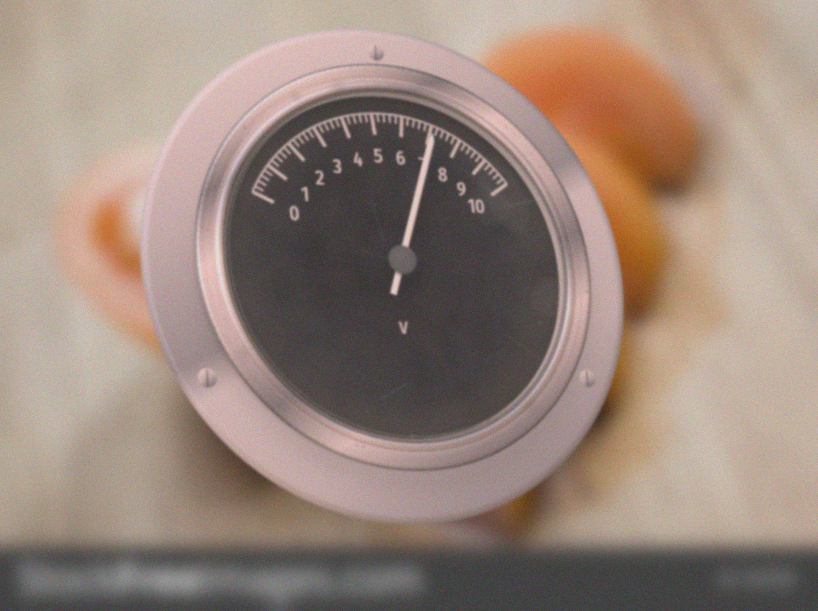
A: 7 V
